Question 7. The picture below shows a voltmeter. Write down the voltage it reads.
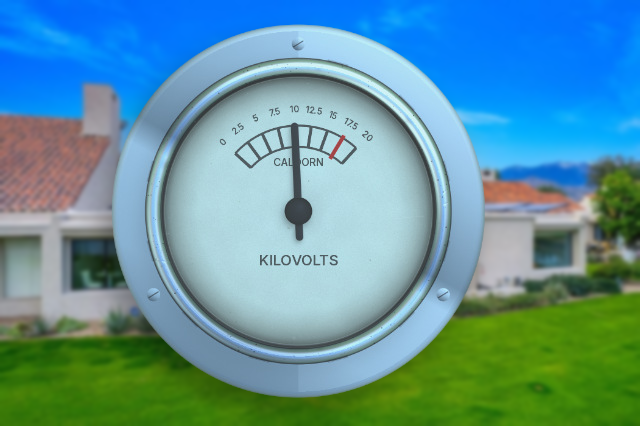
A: 10 kV
